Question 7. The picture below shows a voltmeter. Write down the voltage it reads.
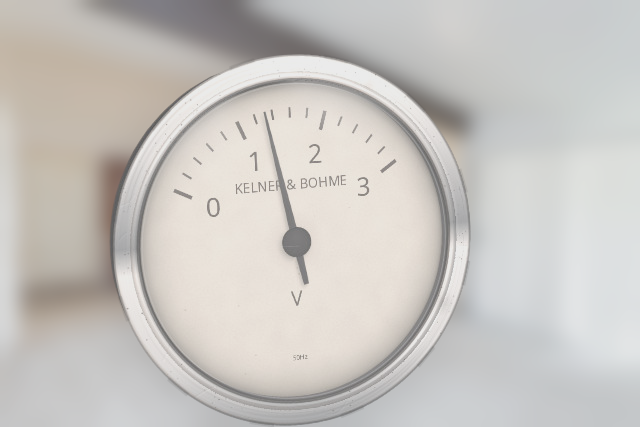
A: 1.3 V
